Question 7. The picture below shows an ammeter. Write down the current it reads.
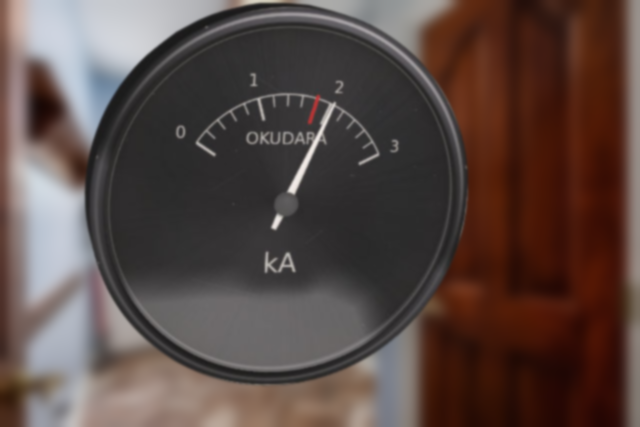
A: 2 kA
